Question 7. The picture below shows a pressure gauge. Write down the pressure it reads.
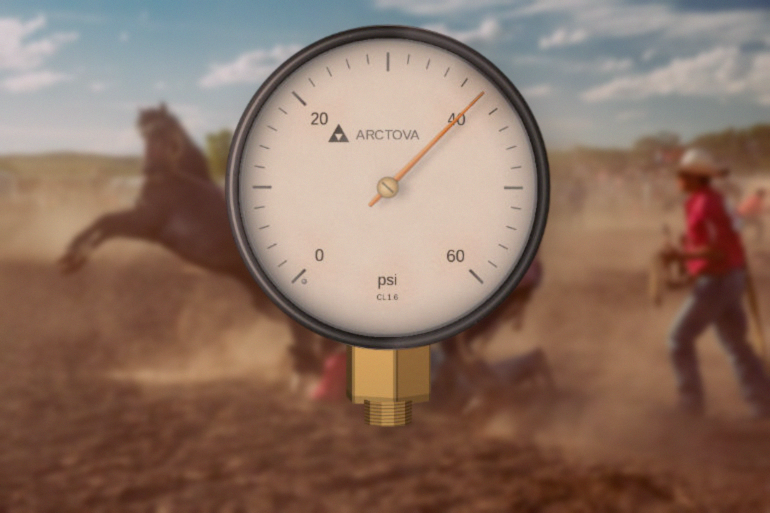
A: 40 psi
